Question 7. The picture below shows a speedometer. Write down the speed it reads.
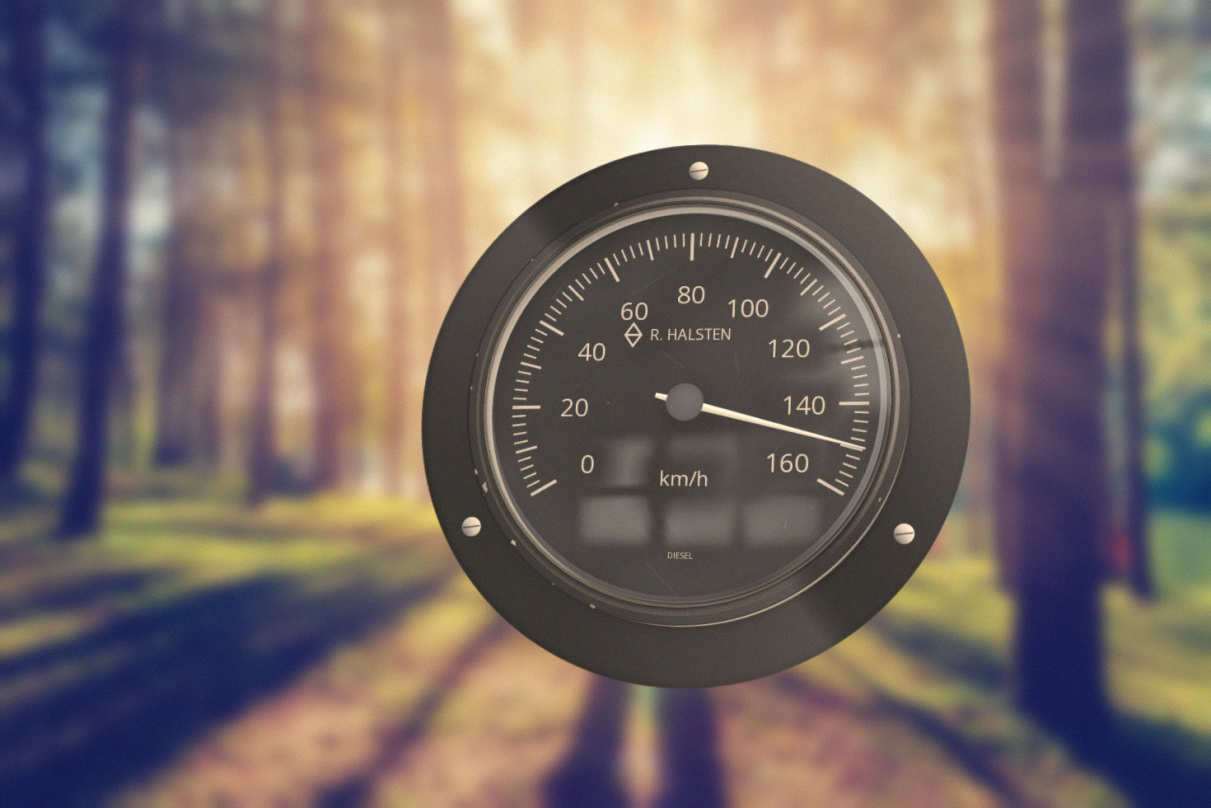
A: 150 km/h
